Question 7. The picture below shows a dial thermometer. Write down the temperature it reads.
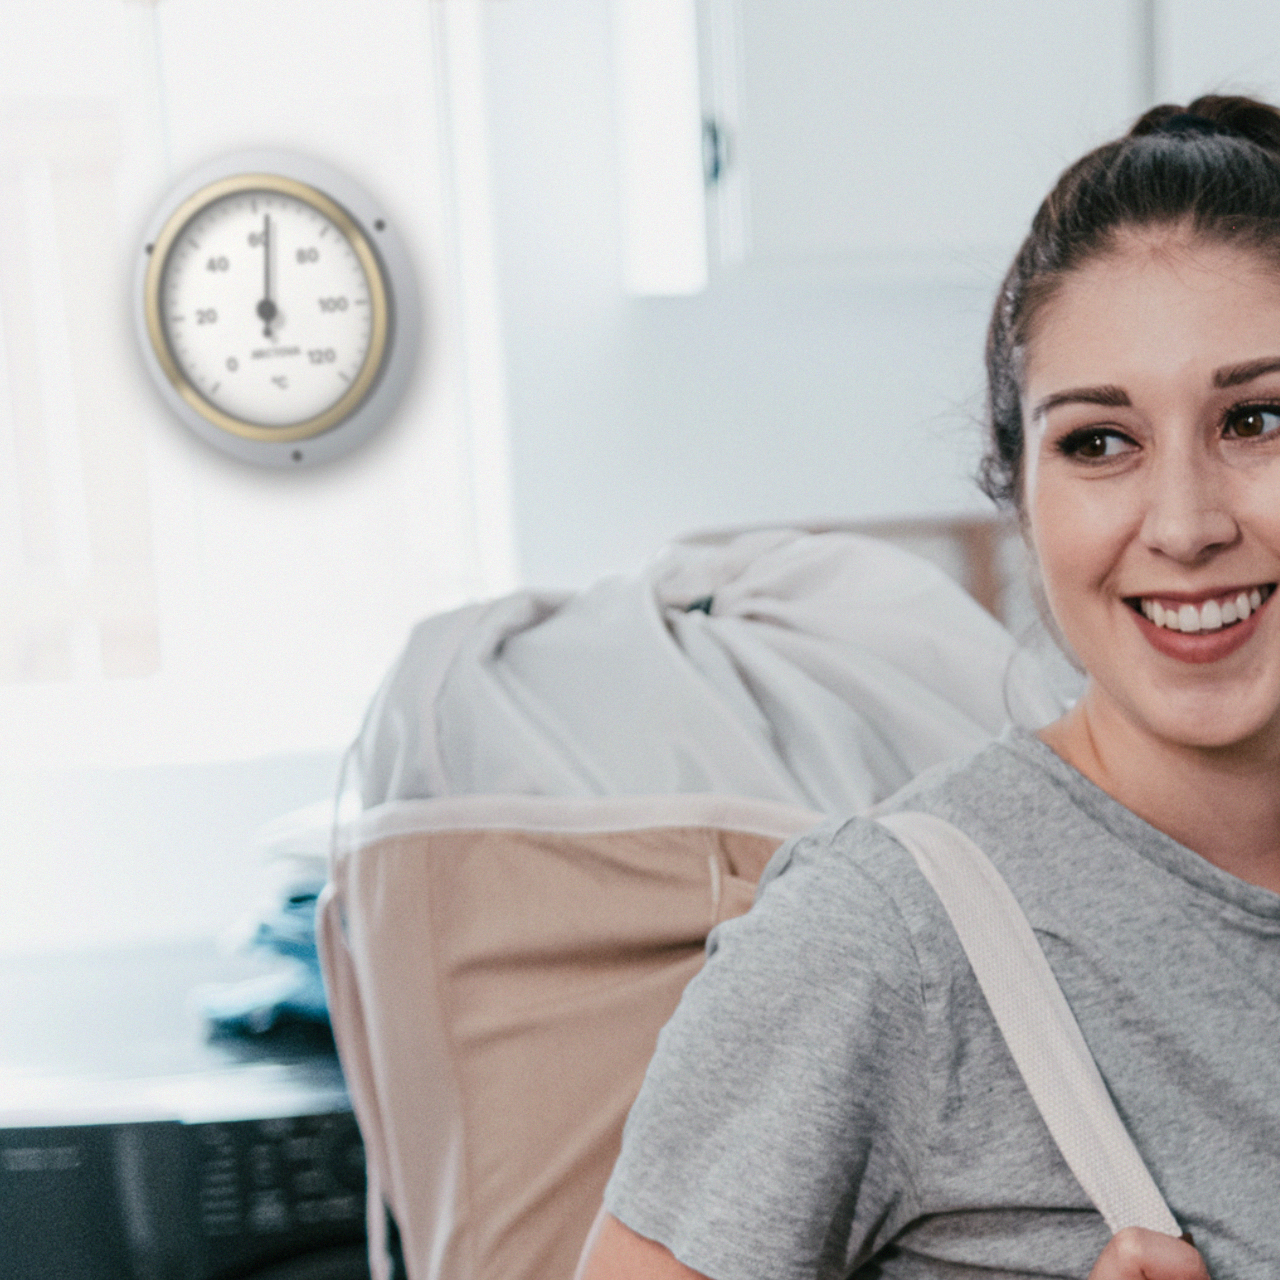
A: 64 °C
